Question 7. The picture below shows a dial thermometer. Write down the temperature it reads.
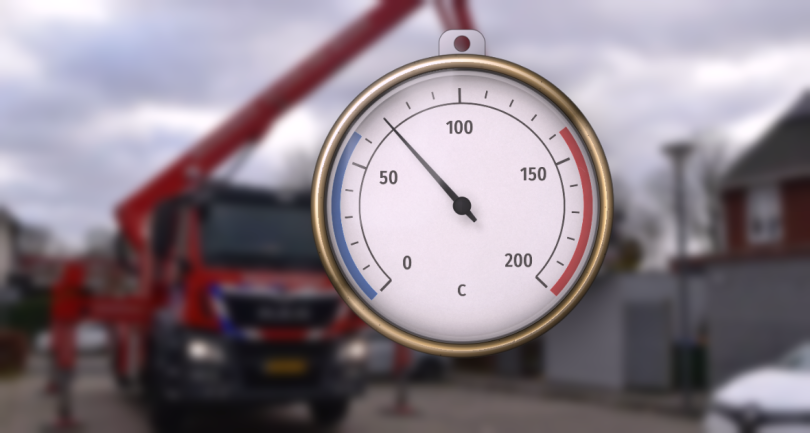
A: 70 °C
